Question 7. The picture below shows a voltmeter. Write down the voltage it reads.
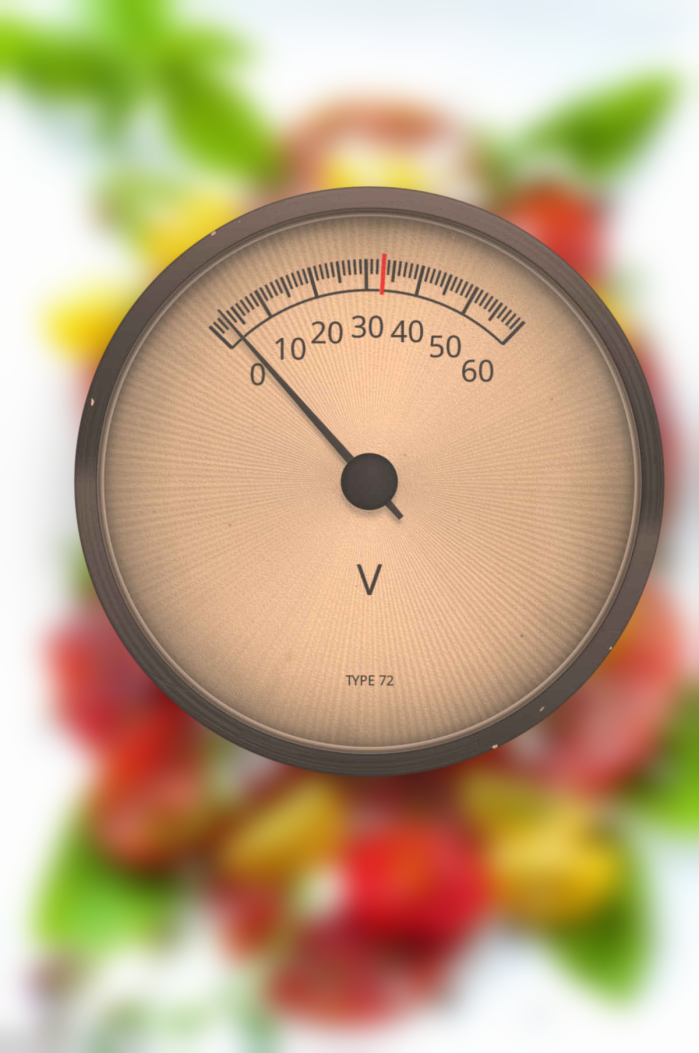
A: 3 V
